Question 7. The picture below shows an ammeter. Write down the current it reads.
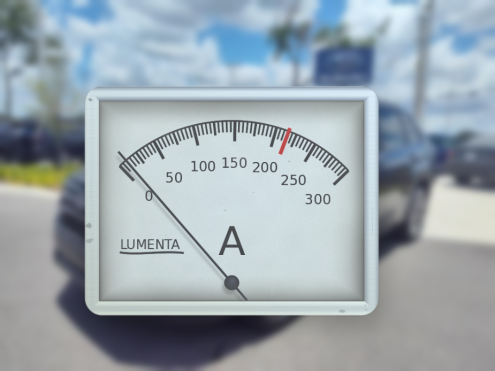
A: 10 A
